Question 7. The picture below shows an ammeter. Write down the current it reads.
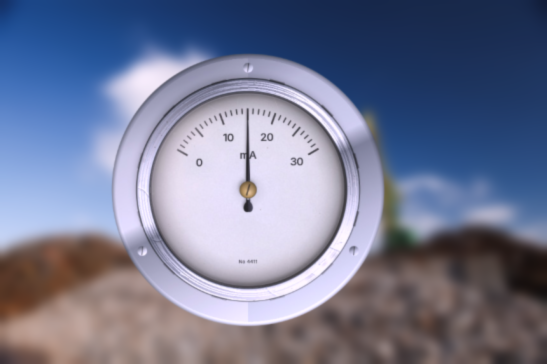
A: 15 mA
